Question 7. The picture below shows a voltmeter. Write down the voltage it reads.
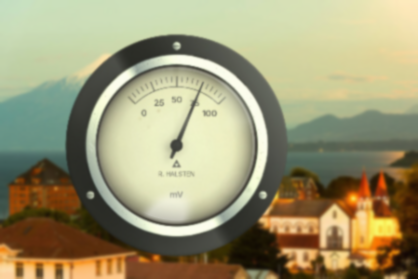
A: 75 mV
